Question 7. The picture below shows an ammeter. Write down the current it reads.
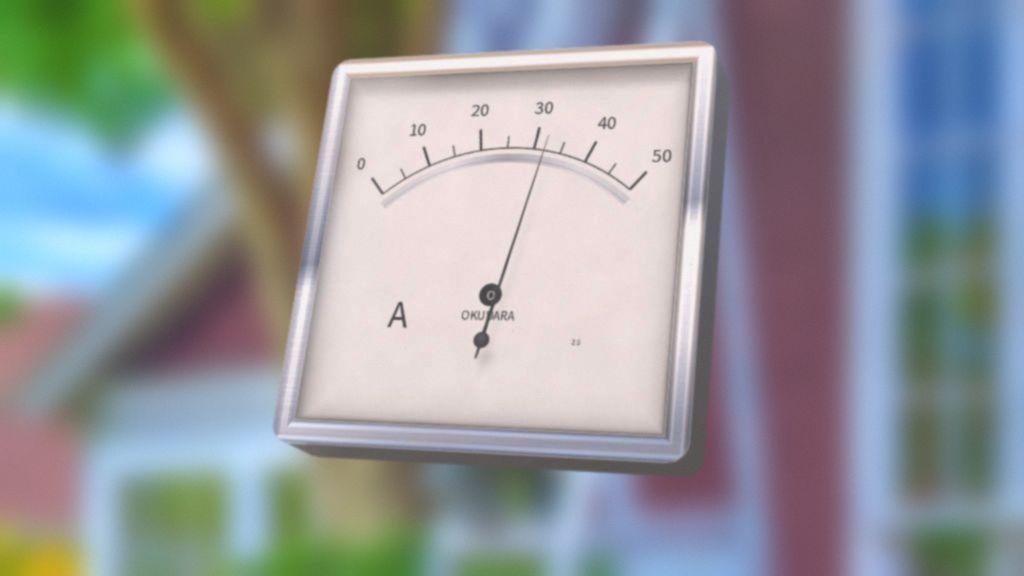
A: 32.5 A
